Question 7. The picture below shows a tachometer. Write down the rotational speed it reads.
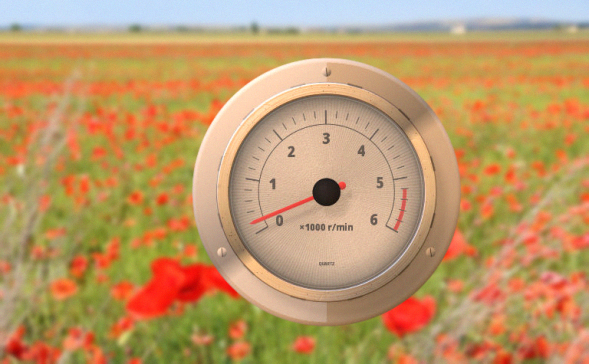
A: 200 rpm
